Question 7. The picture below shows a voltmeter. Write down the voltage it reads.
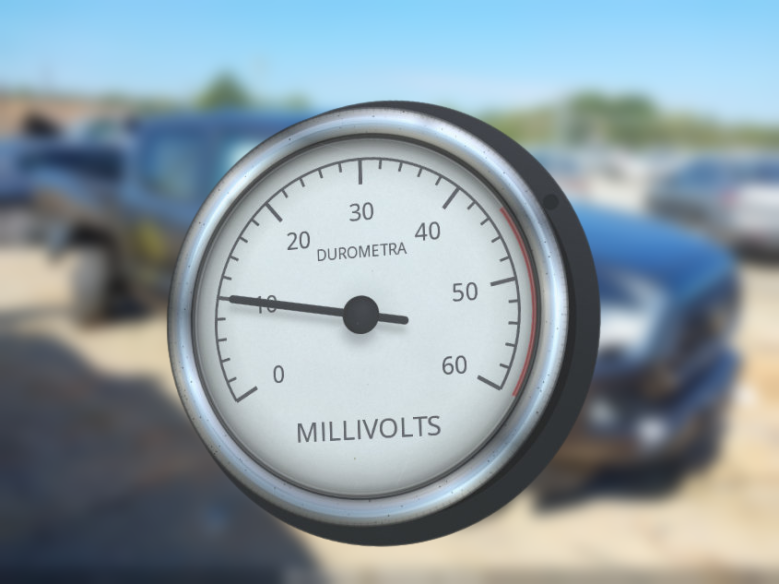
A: 10 mV
